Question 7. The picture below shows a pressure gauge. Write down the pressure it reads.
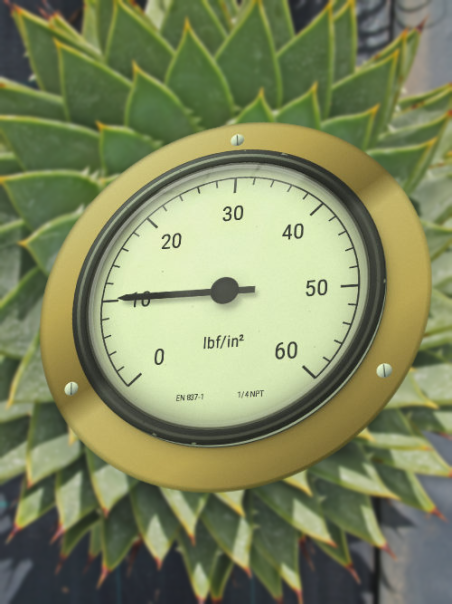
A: 10 psi
